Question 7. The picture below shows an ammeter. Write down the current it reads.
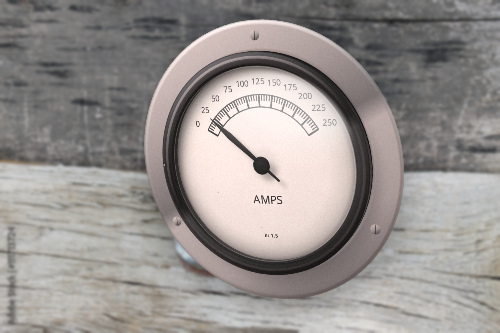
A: 25 A
